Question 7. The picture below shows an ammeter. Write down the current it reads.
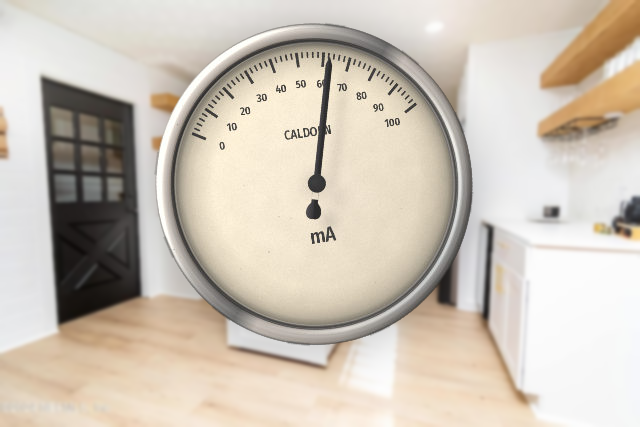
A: 62 mA
